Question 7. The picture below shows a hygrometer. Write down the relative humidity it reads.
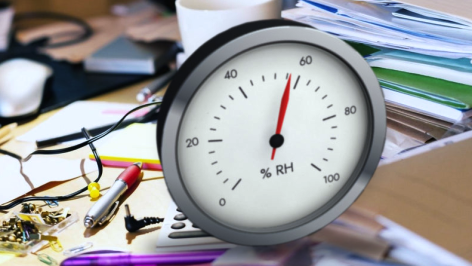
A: 56 %
